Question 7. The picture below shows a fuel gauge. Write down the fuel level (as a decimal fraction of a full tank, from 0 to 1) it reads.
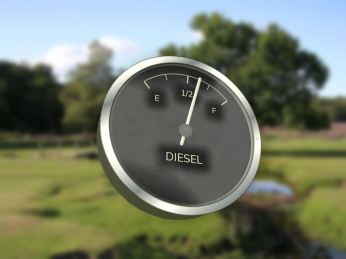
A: 0.625
